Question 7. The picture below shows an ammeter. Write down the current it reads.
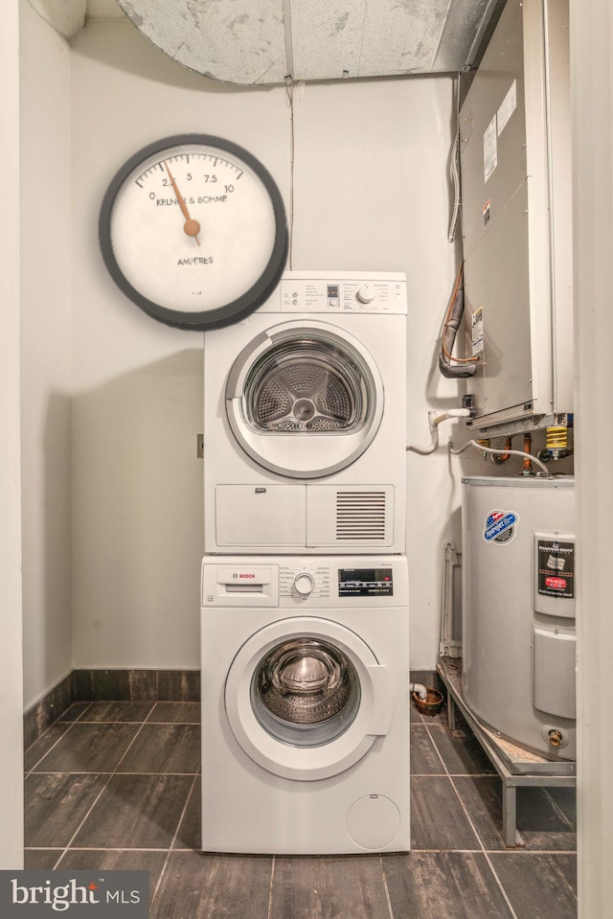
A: 3 A
